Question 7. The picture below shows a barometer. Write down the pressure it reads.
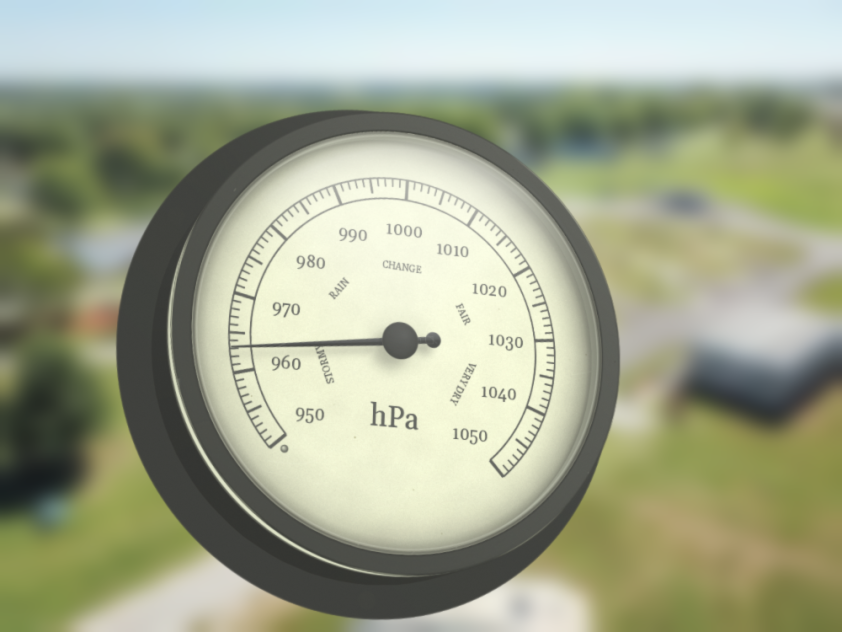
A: 963 hPa
